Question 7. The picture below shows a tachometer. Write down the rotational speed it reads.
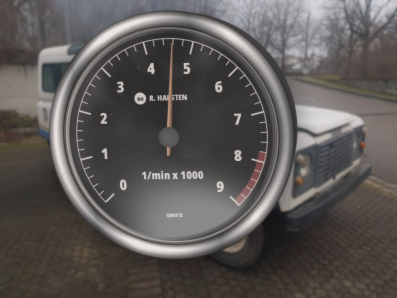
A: 4600 rpm
